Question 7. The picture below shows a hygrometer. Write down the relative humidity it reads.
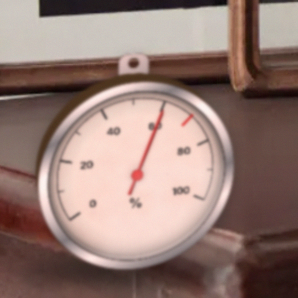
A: 60 %
